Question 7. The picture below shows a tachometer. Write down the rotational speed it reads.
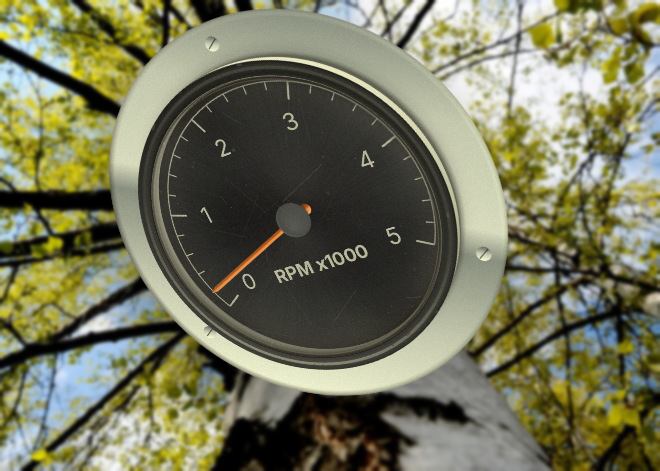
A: 200 rpm
